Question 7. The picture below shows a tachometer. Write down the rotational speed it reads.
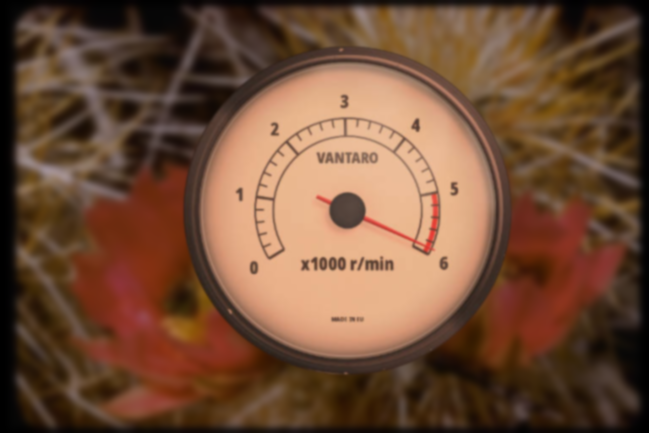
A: 5900 rpm
